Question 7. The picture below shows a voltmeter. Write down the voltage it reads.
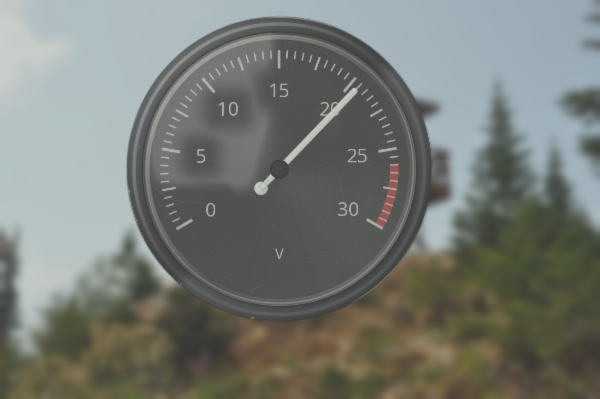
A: 20.5 V
